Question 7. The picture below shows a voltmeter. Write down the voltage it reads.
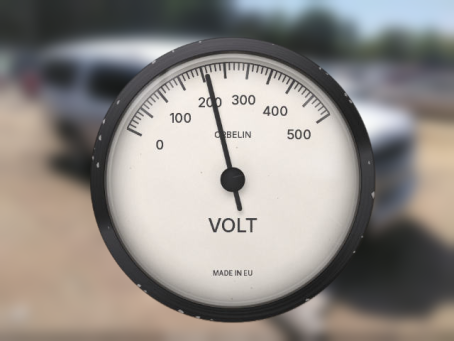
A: 210 V
